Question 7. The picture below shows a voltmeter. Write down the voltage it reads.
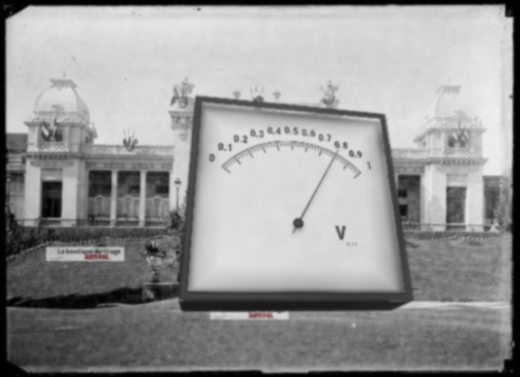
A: 0.8 V
